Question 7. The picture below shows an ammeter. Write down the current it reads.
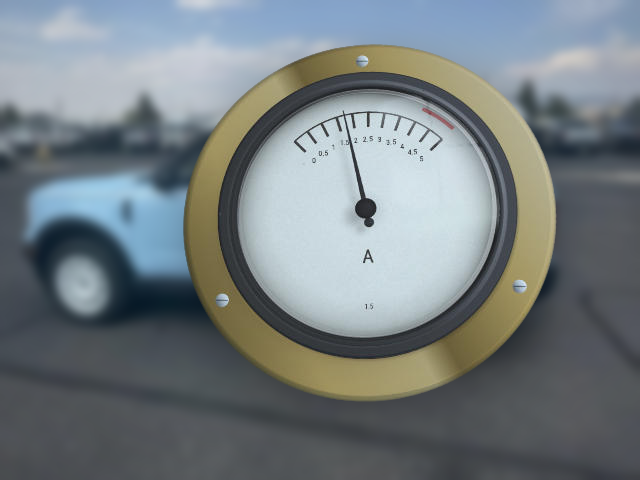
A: 1.75 A
